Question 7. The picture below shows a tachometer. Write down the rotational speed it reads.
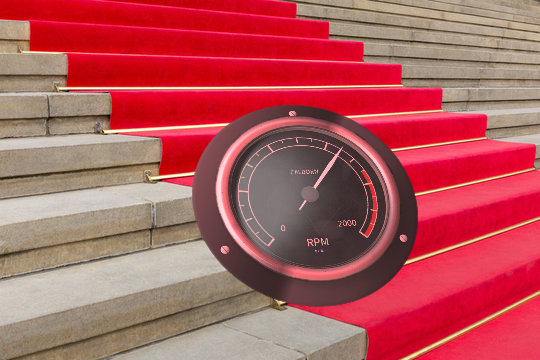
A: 1300 rpm
